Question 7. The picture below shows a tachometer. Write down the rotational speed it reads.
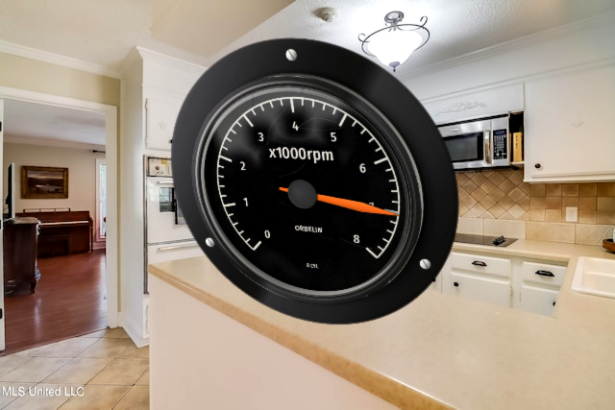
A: 7000 rpm
